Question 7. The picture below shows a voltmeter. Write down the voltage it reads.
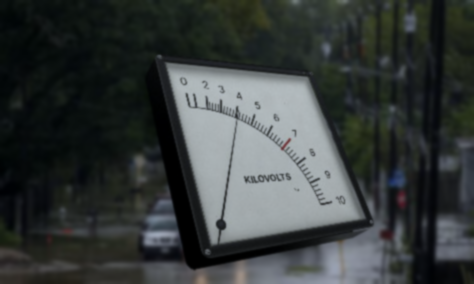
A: 4 kV
